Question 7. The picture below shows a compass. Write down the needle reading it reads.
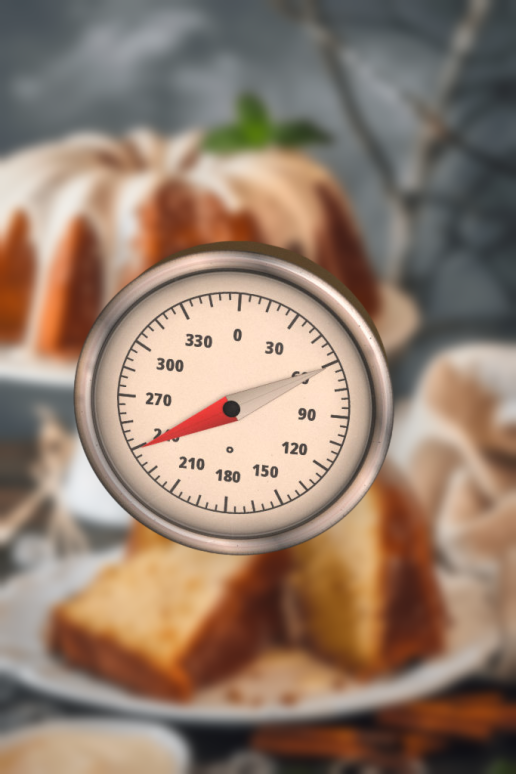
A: 240 °
